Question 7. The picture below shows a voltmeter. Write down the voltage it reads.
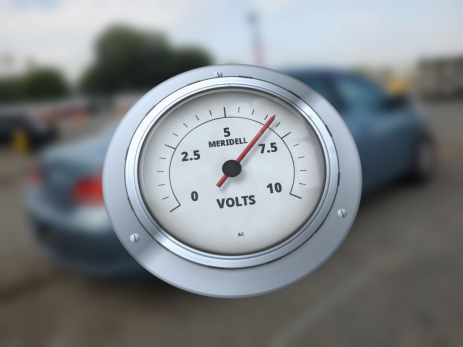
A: 6.75 V
